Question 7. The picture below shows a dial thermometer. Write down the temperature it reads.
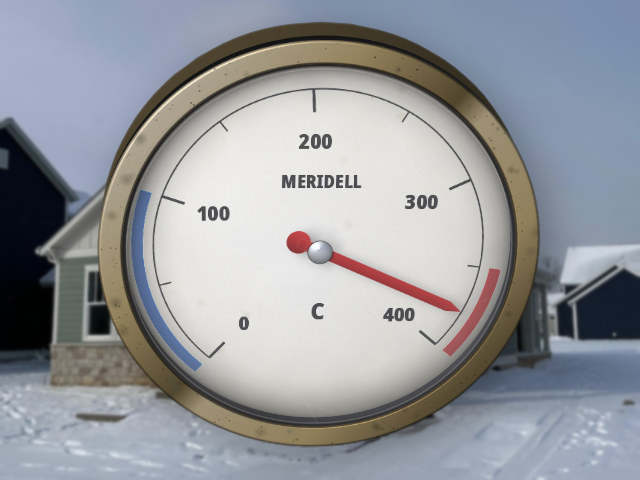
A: 375 °C
